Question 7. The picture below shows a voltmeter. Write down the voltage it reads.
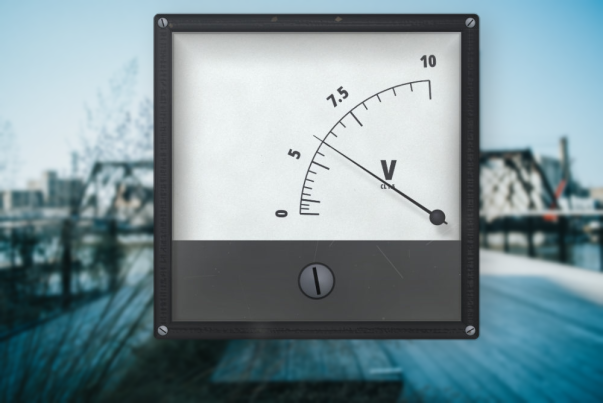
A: 6 V
